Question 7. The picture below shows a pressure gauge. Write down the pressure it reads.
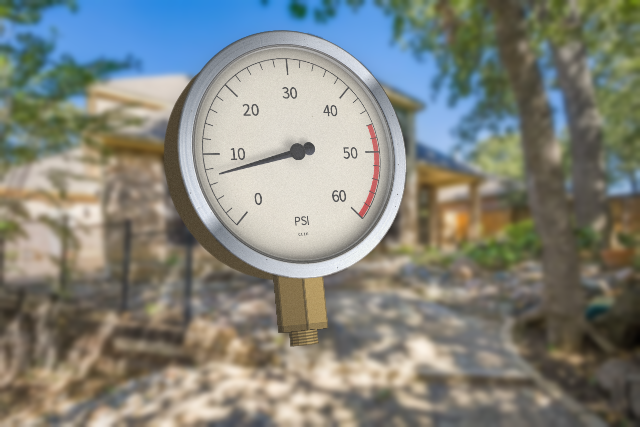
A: 7 psi
